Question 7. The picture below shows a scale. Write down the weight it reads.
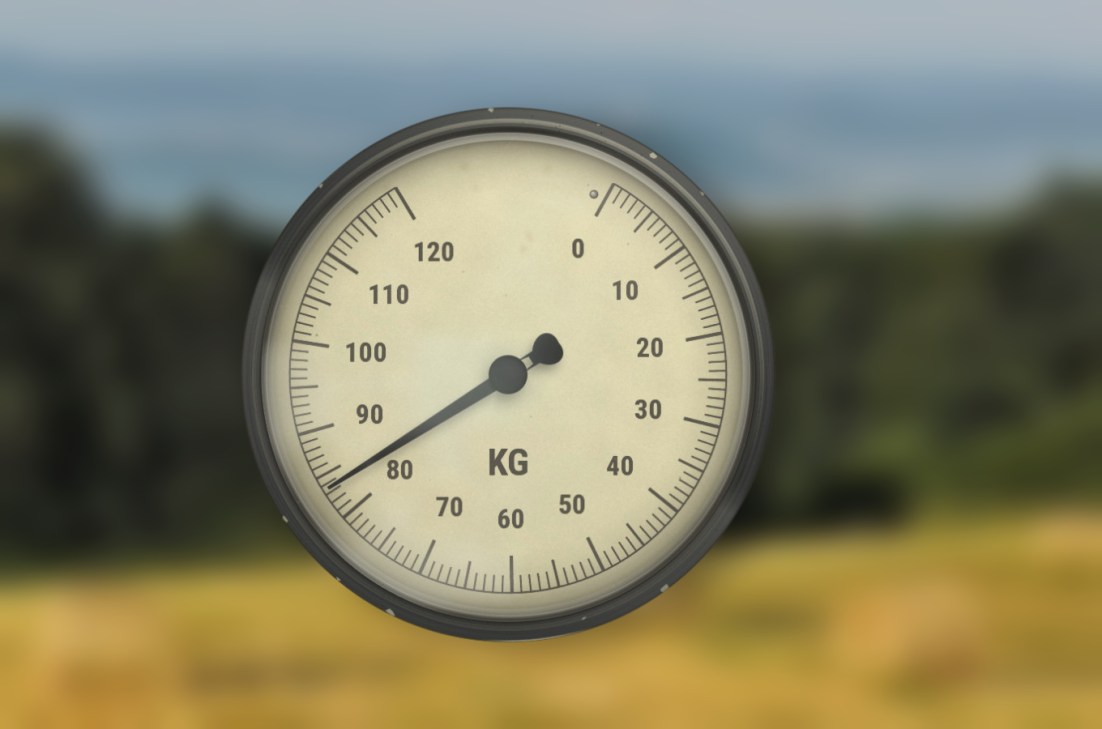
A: 83.5 kg
